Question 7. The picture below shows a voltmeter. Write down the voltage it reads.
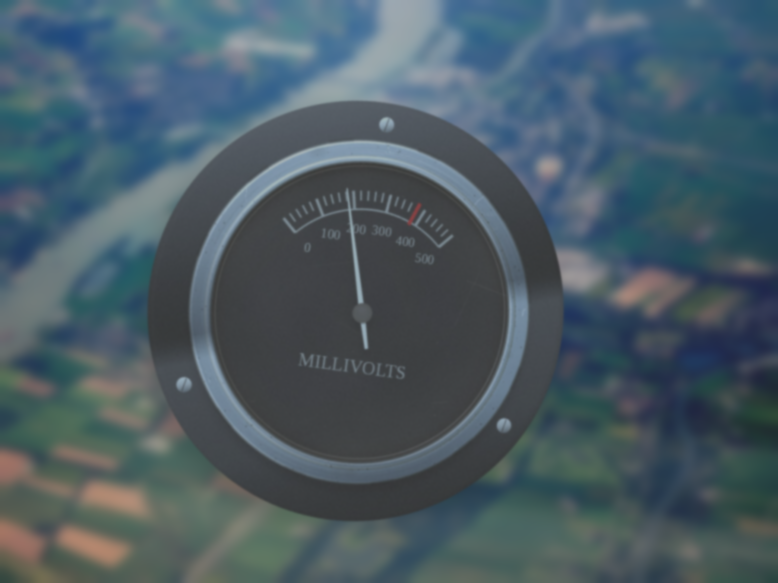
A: 180 mV
